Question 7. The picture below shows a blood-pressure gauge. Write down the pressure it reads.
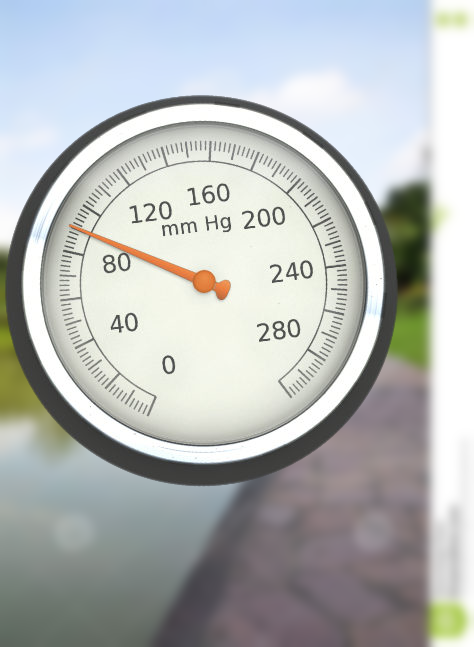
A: 90 mmHg
